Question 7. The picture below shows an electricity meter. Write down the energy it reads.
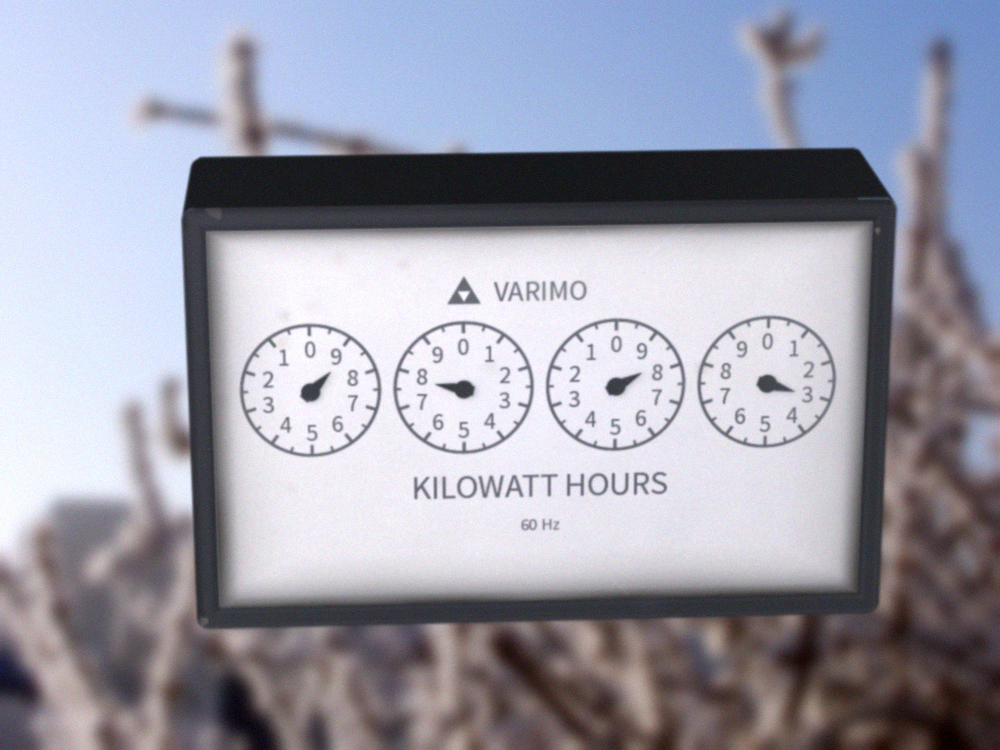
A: 8783 kWh
